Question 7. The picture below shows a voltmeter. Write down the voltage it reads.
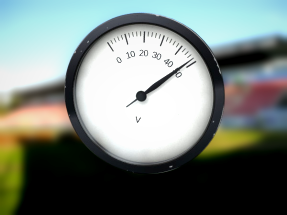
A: 48 V
